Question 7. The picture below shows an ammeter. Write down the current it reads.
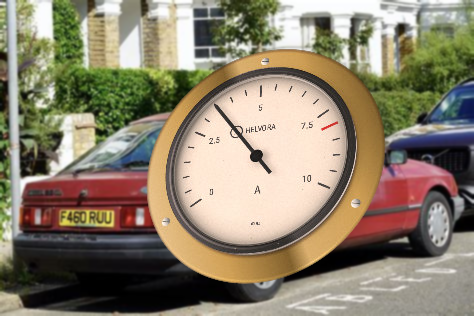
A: 3.5 A
